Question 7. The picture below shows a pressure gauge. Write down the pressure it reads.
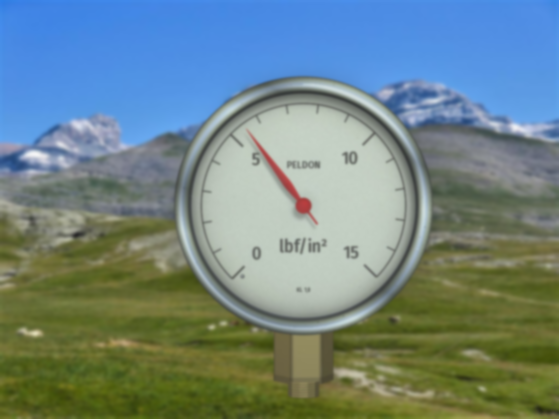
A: 5.5 psi
